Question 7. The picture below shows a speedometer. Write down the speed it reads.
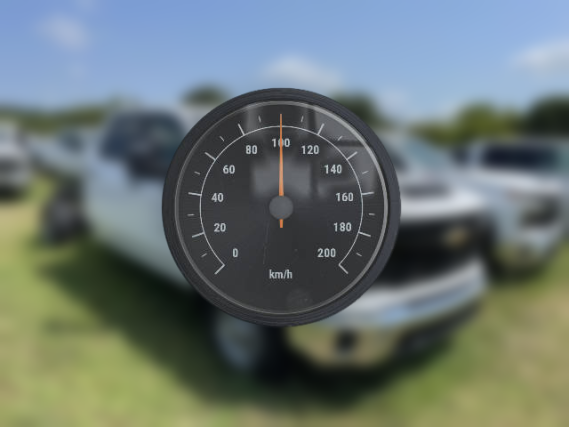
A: 100 km/h
